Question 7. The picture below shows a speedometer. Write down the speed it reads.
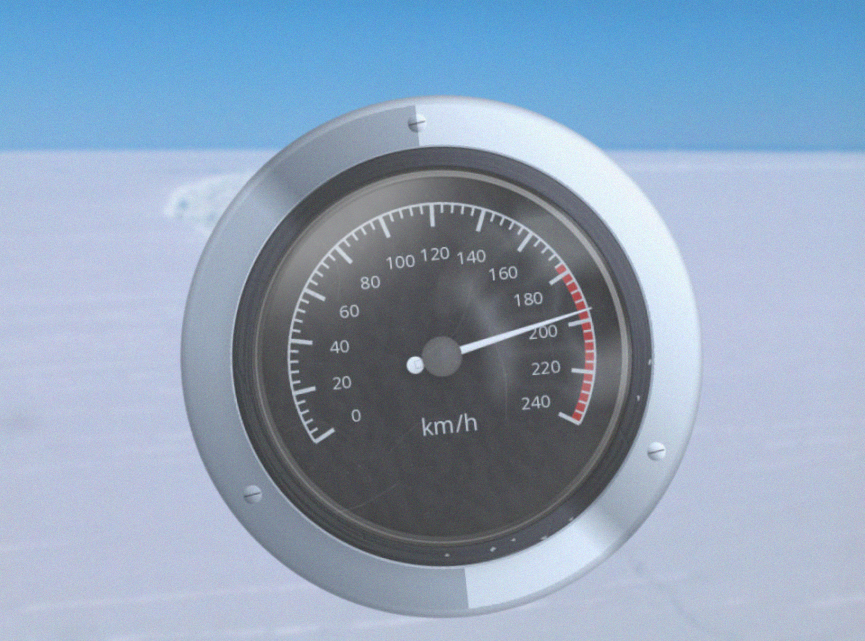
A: 196 km/h
